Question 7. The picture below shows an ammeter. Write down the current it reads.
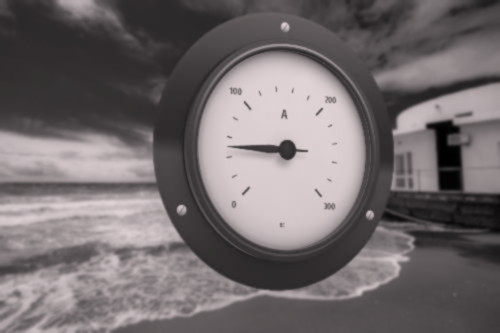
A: 50 A
